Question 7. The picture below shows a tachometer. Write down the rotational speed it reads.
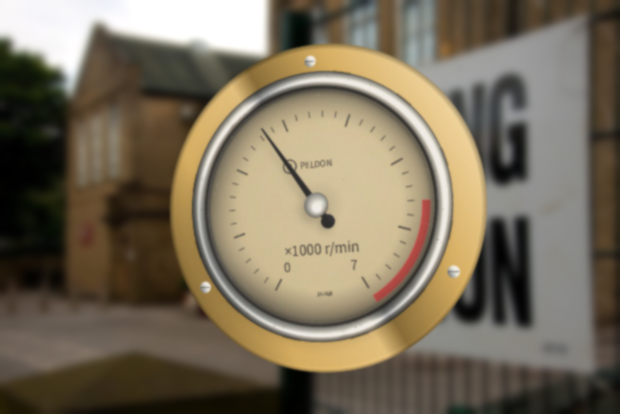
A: 2700 rpm
